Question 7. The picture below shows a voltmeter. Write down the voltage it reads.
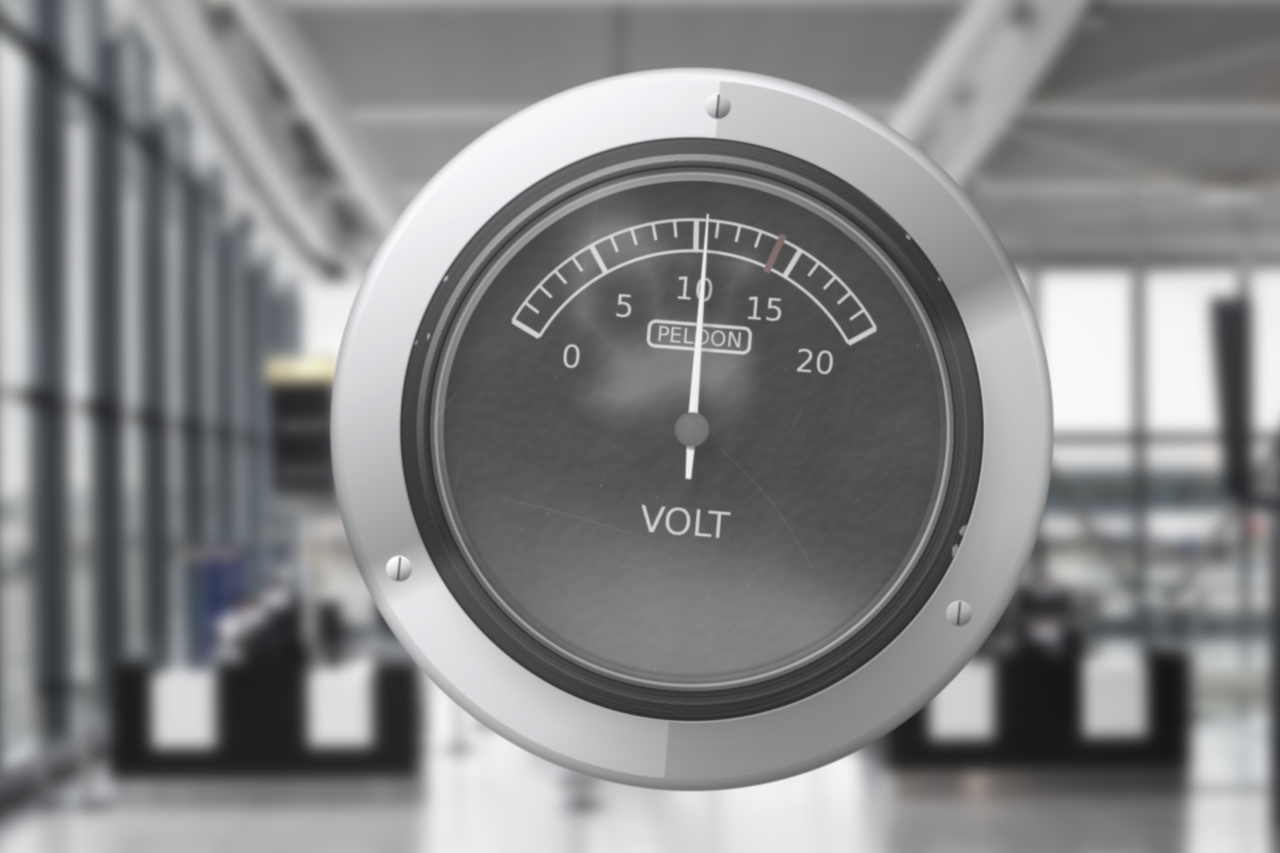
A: 10.5 V
